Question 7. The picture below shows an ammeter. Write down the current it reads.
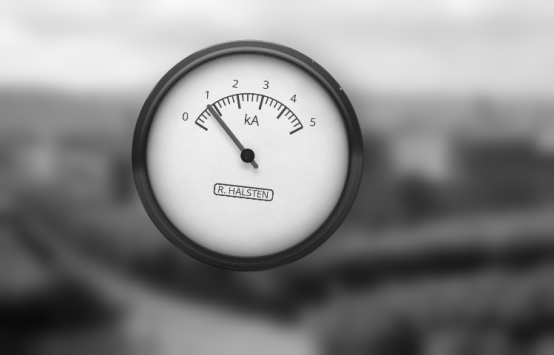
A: 0.8 kA
